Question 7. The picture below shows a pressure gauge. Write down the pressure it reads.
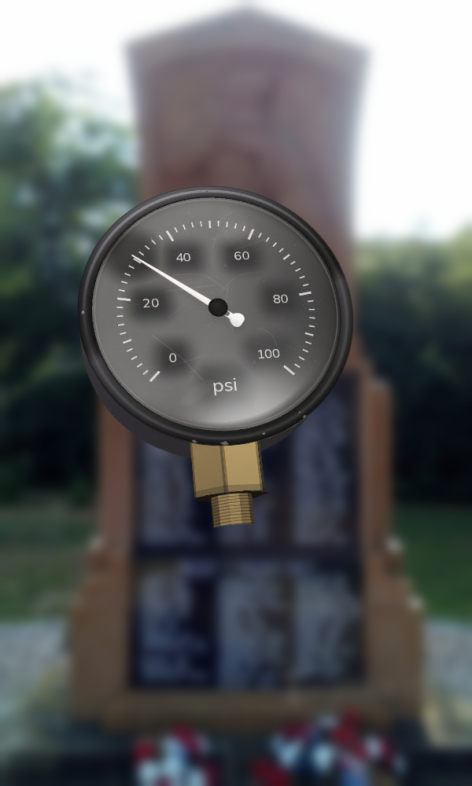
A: 30 psi
